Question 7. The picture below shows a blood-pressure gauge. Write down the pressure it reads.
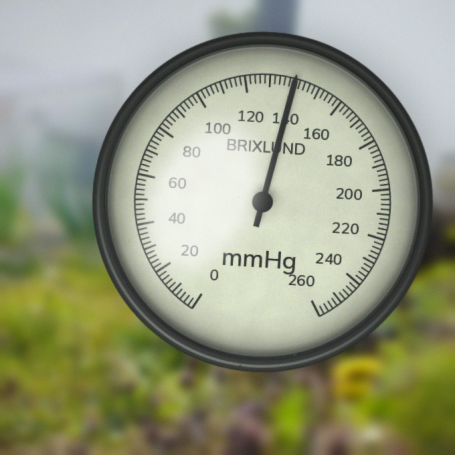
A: 140 mmHg
